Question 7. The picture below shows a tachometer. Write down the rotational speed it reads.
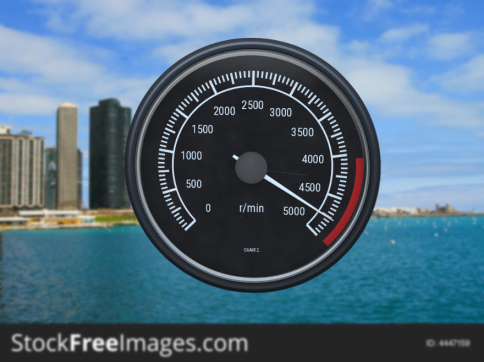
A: 4750 rpm
